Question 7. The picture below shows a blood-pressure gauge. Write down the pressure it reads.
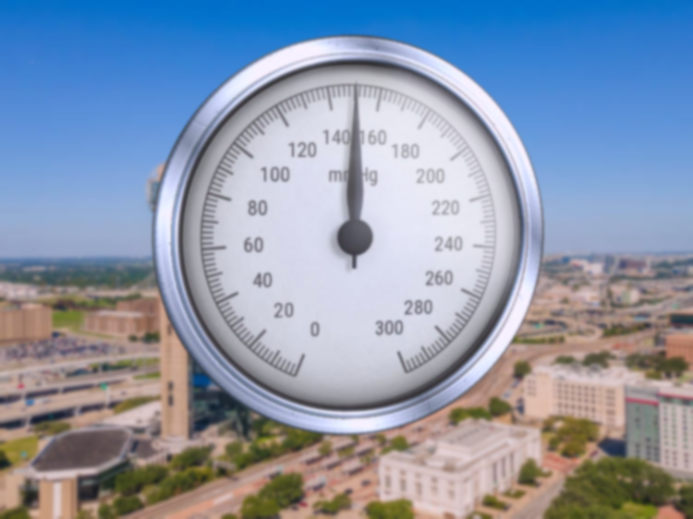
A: 150 mmHg
